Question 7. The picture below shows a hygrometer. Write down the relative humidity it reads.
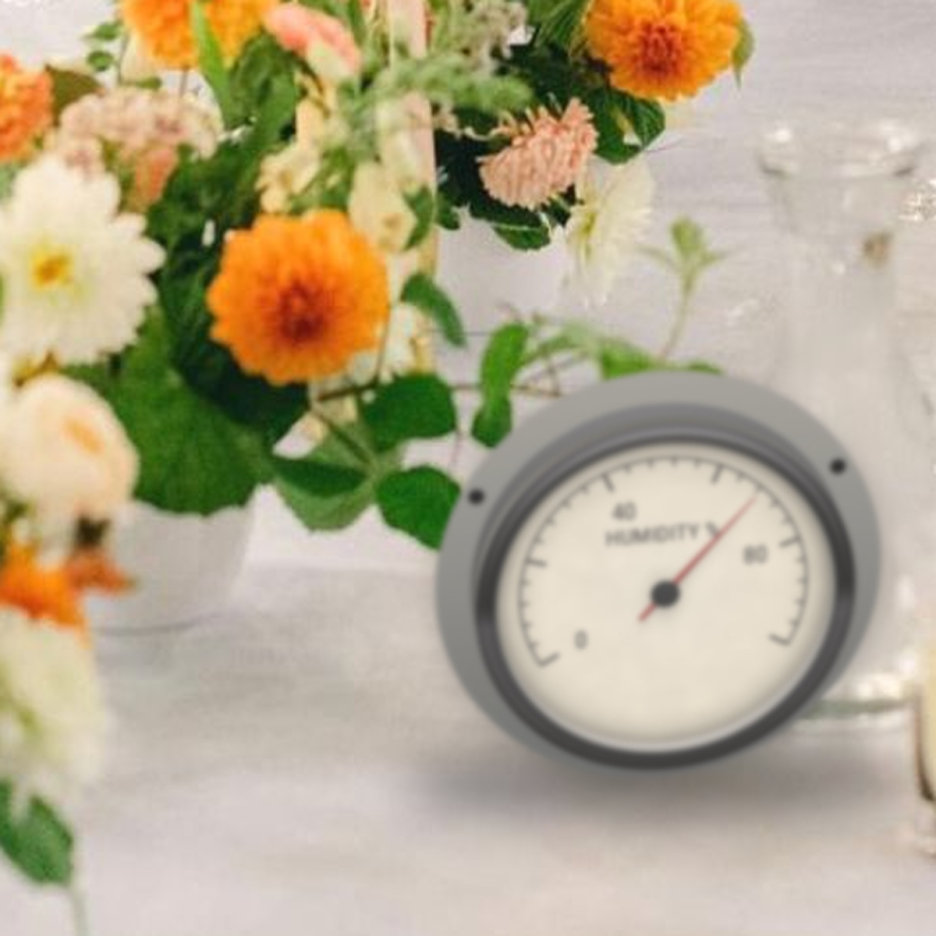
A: 68 %
